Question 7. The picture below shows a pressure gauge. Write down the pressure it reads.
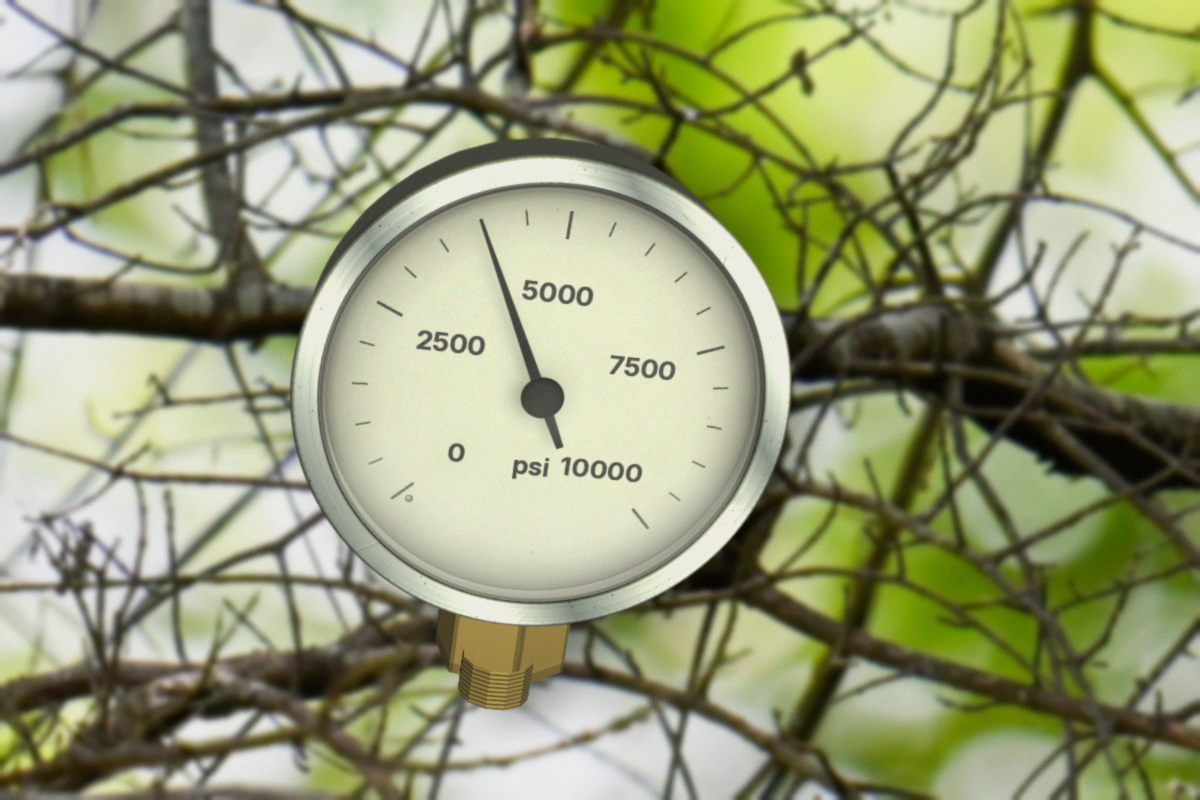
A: 4000 psi
